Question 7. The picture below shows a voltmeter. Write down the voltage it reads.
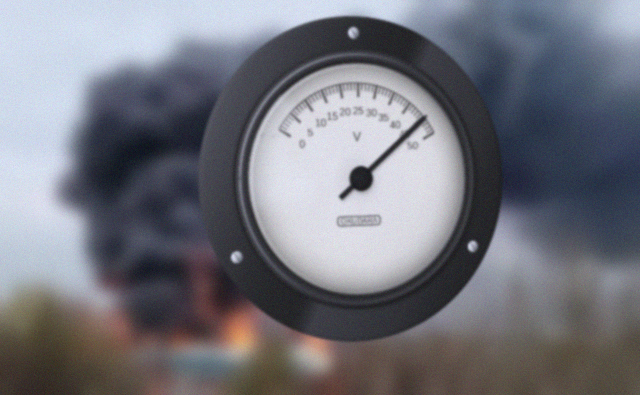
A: 45 V
